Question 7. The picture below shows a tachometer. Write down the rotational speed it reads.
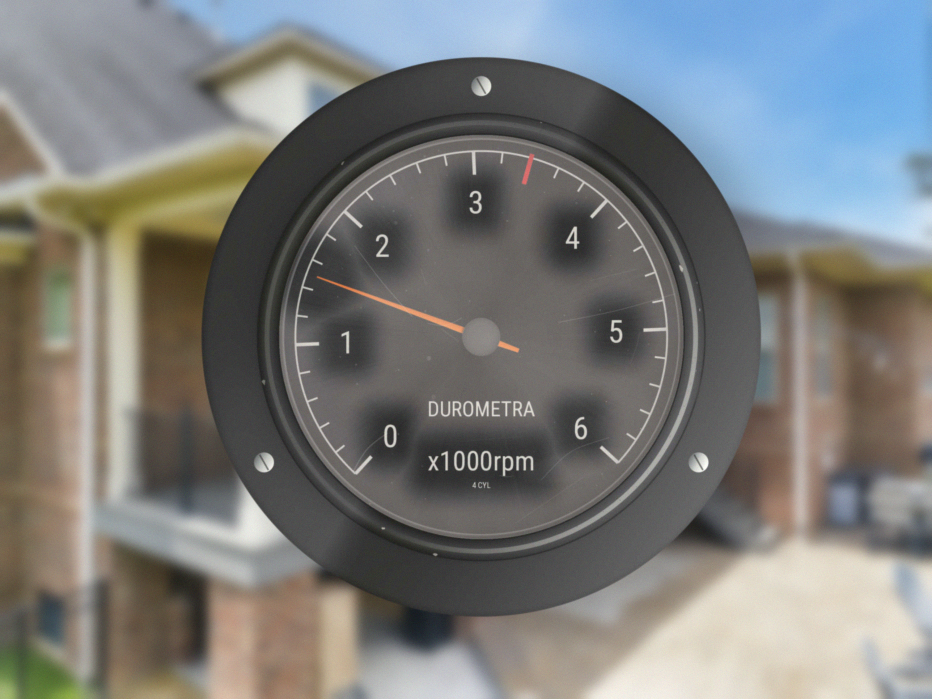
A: 1500 rpm
